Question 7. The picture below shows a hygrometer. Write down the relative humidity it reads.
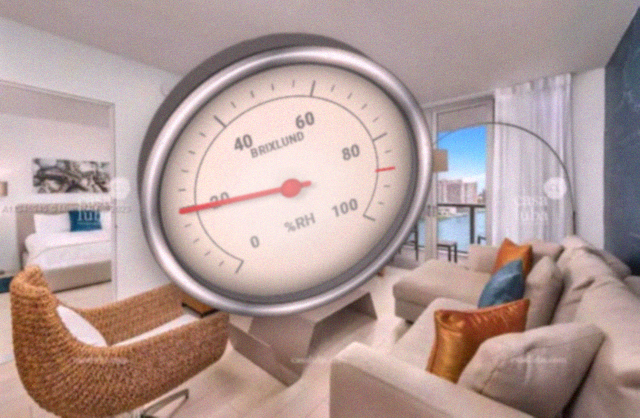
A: 20 %
